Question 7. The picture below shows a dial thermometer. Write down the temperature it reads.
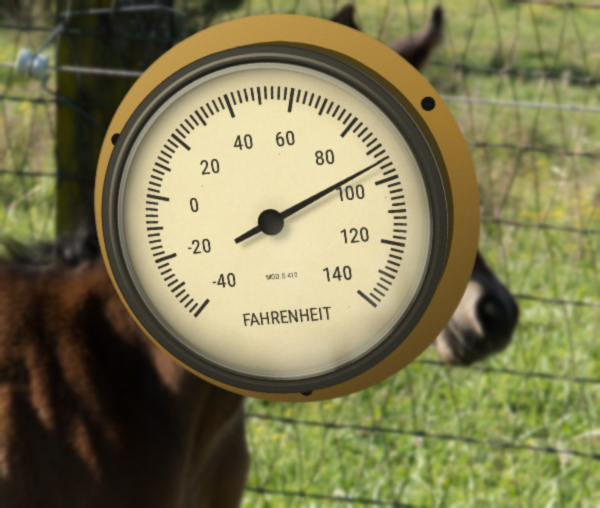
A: 94 °F
